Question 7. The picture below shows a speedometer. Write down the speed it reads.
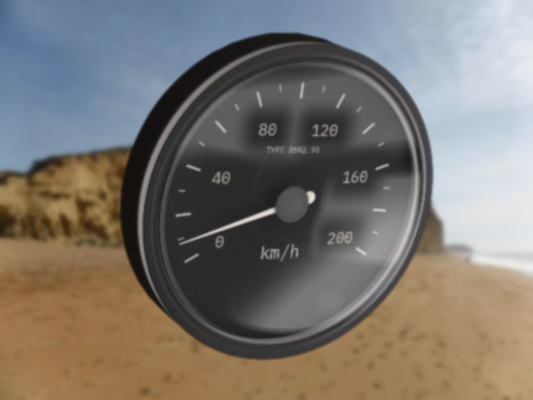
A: 10 km/h
